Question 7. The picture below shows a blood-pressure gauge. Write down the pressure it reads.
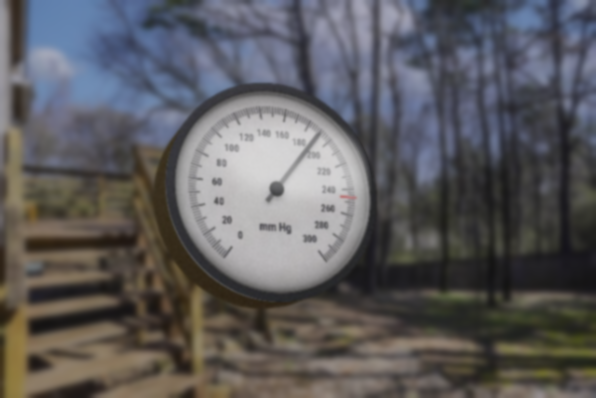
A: 190 mmHg
